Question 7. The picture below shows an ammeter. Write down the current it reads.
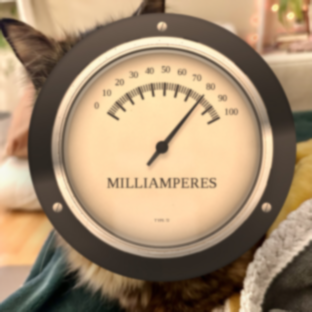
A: 80 mA
